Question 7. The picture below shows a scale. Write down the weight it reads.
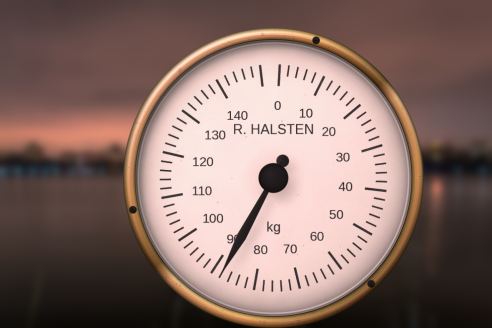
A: 88 kg
